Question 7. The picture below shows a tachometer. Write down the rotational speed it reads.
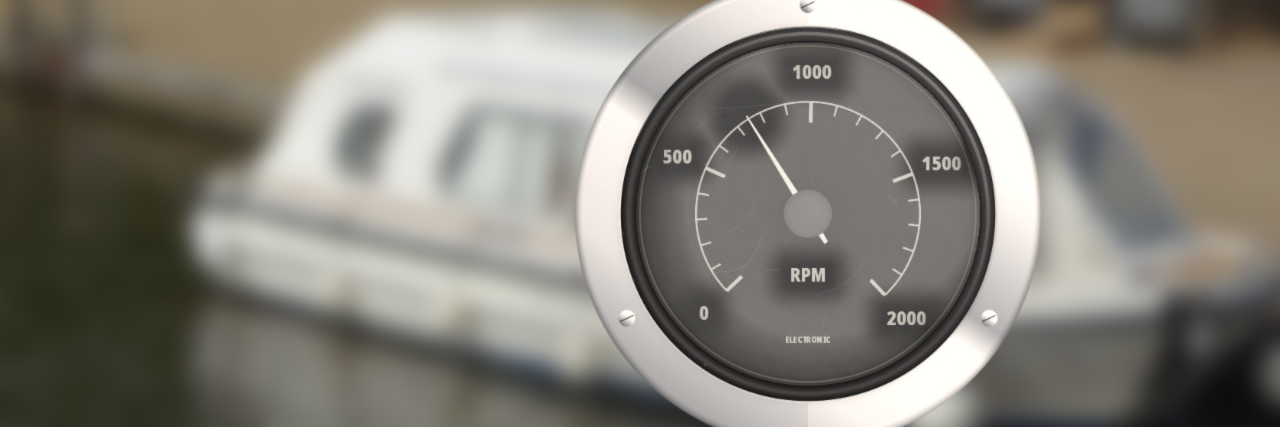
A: 750 rpm
